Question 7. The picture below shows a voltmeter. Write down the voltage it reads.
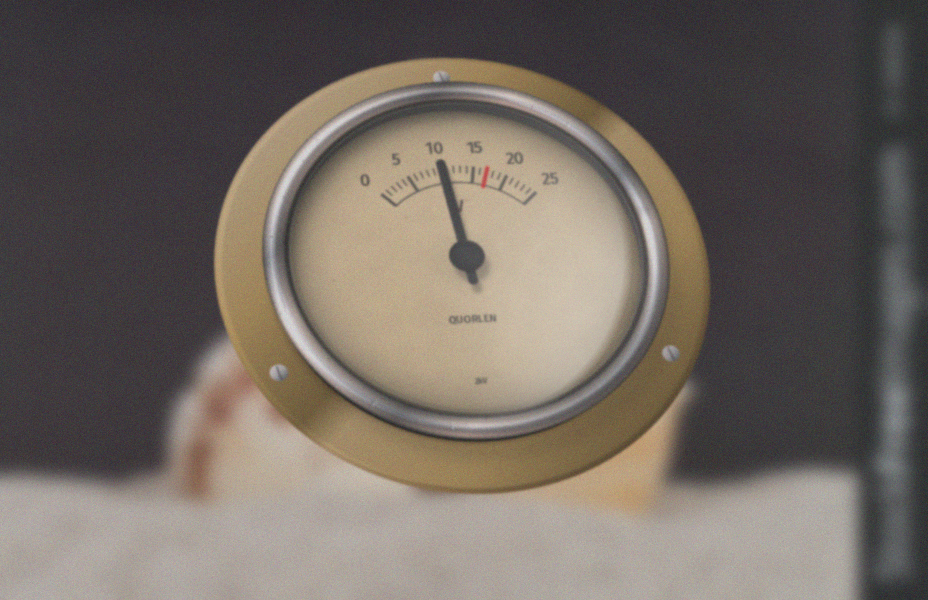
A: 10 V
